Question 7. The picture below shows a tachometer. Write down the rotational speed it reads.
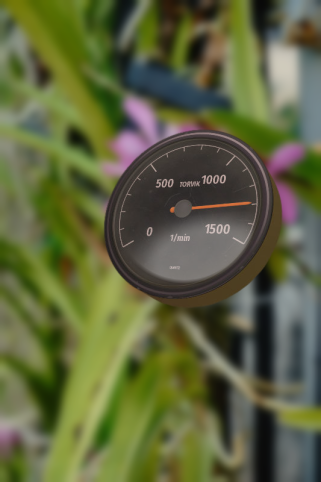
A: 1300 rpm
